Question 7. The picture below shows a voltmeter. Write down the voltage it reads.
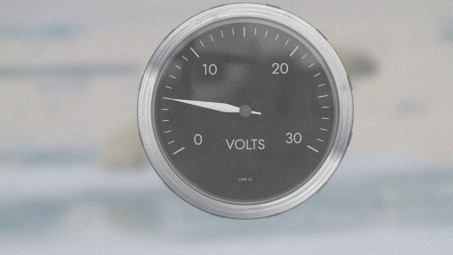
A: 5 V
